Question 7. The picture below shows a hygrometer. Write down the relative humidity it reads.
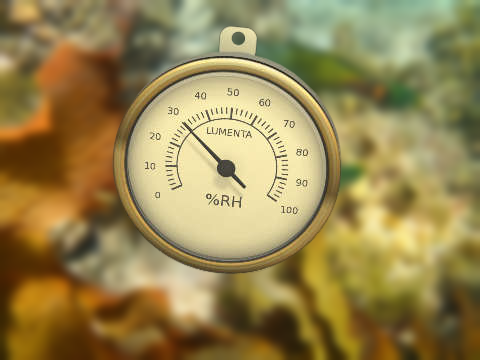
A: 30 %
